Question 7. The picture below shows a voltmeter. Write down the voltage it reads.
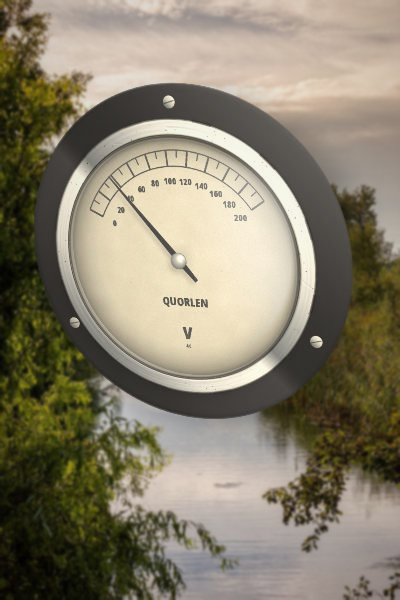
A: 40 V
